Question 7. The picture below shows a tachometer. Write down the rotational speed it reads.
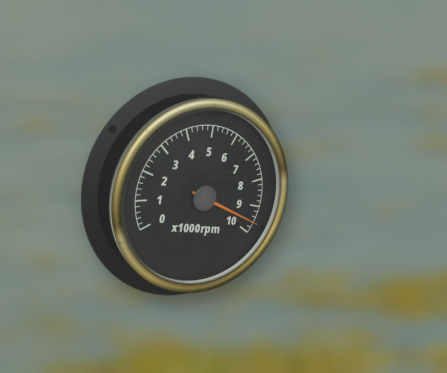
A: 9600 rpm
